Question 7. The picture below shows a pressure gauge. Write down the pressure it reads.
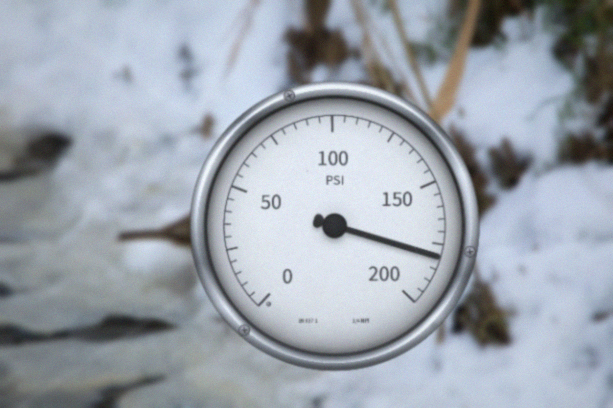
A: 180 psi
